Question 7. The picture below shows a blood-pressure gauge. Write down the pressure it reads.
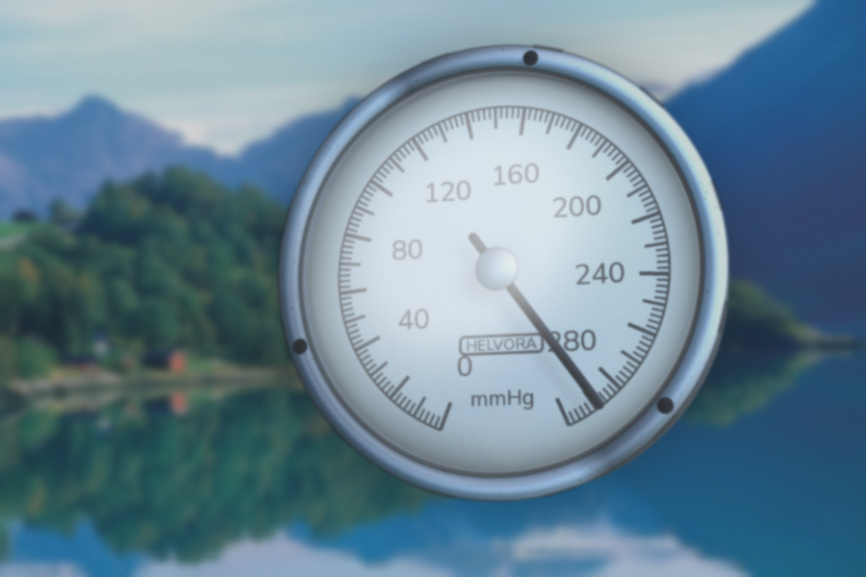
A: 288 mmHg
